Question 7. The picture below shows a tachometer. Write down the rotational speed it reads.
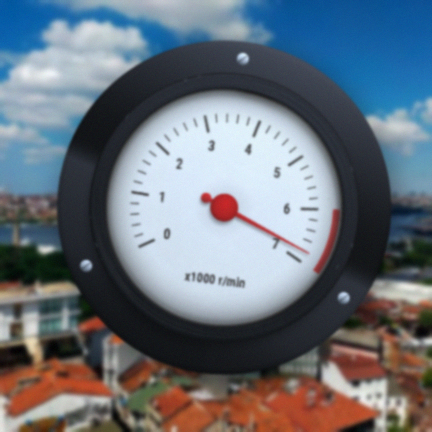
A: 6800 rpm
